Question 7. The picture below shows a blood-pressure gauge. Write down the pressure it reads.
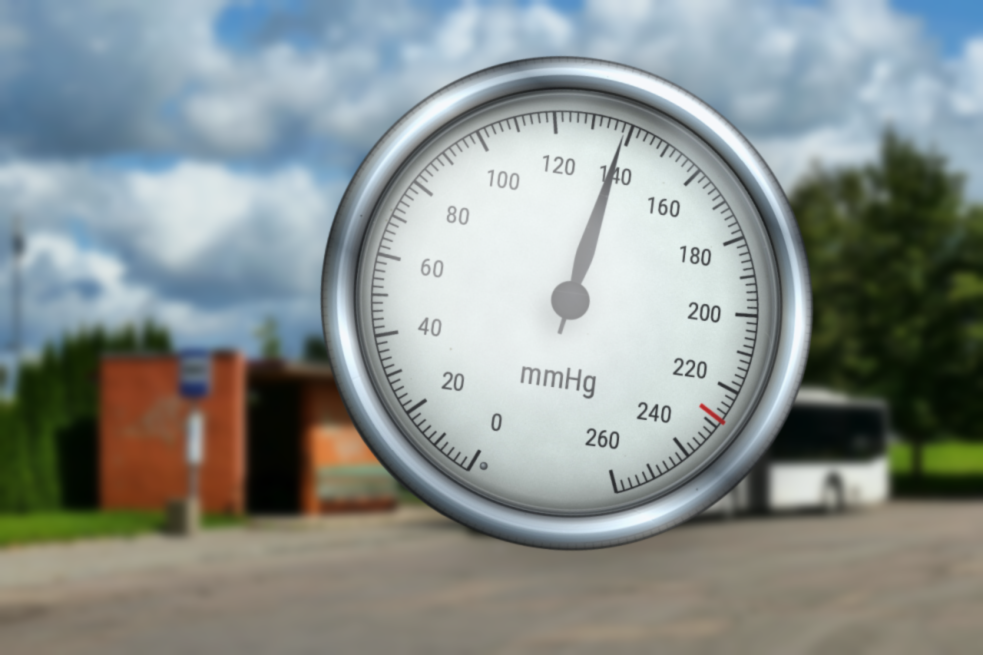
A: 138 mmHg
